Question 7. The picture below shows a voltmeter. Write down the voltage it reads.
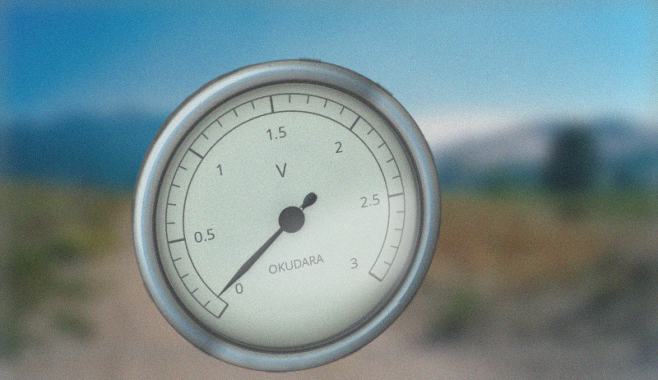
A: 0.1 V
